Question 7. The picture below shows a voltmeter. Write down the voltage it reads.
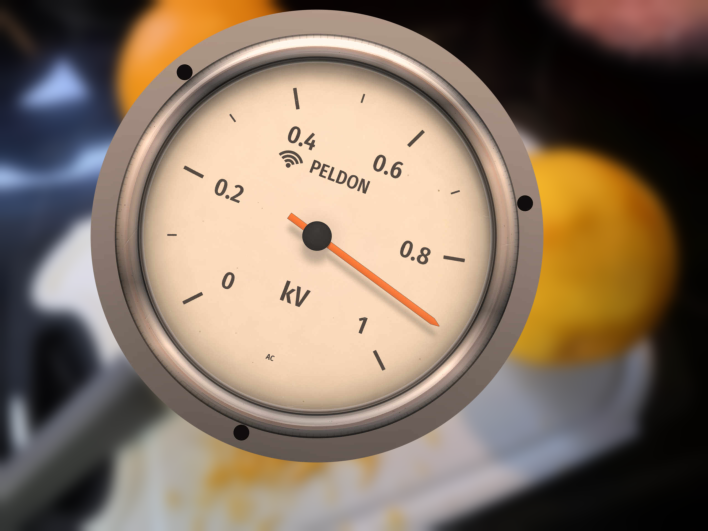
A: 0.9 kV
